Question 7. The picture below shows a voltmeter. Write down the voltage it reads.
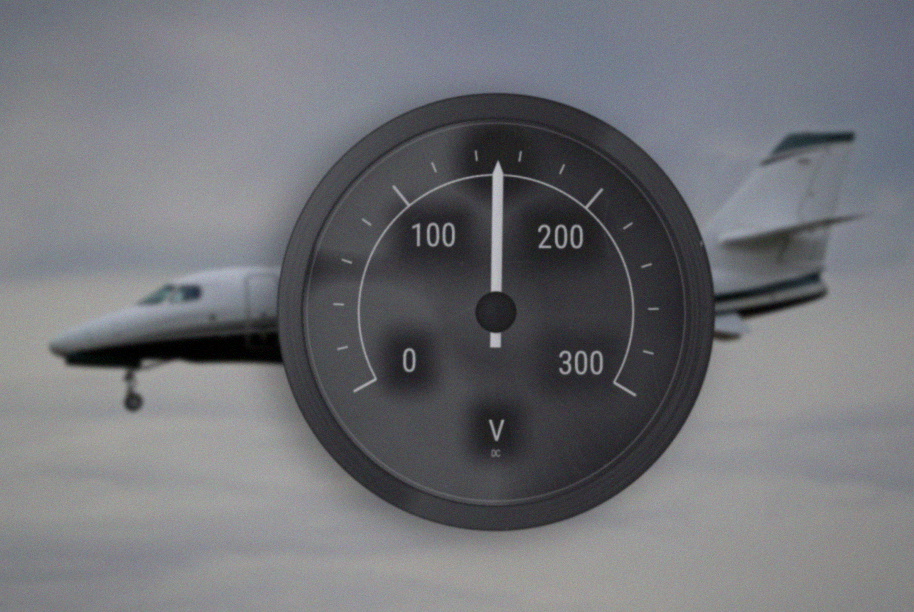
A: 150 V
